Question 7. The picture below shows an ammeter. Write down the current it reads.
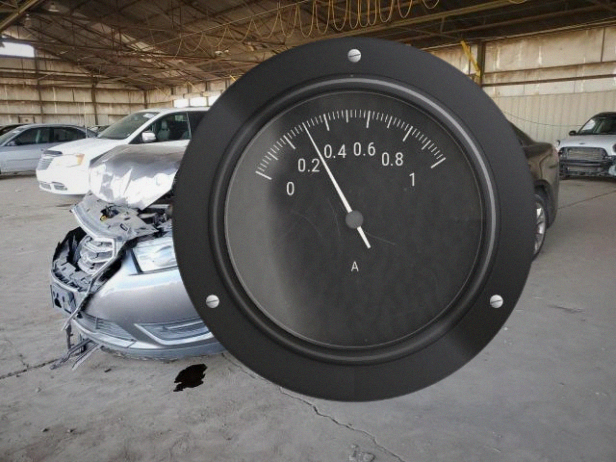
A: 0.3 A
